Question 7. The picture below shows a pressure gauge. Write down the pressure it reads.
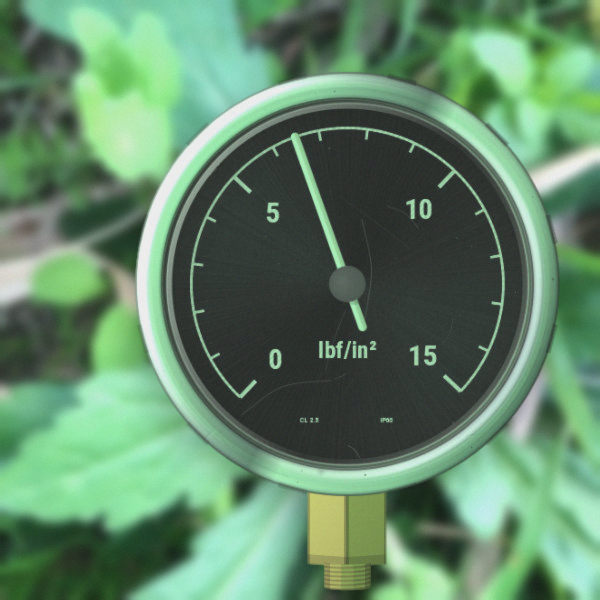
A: 6.5 psi
